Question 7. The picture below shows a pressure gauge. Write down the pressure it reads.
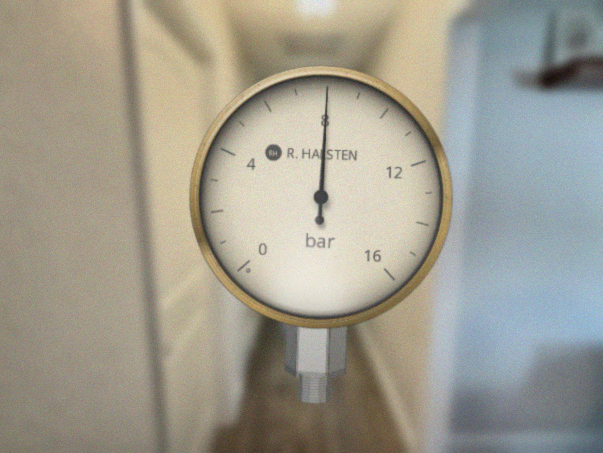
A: 8 bar
